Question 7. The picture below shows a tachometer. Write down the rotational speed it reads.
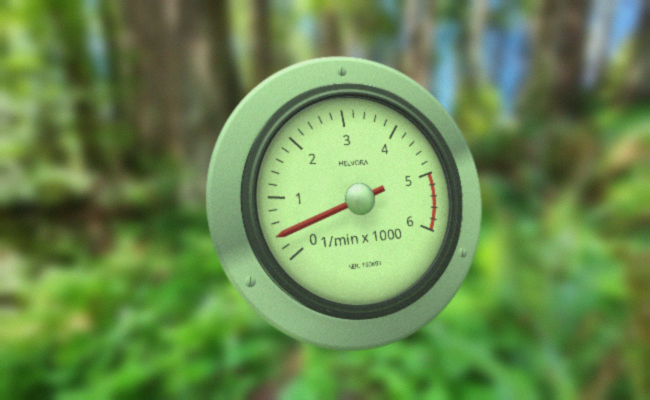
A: 400 rpm
